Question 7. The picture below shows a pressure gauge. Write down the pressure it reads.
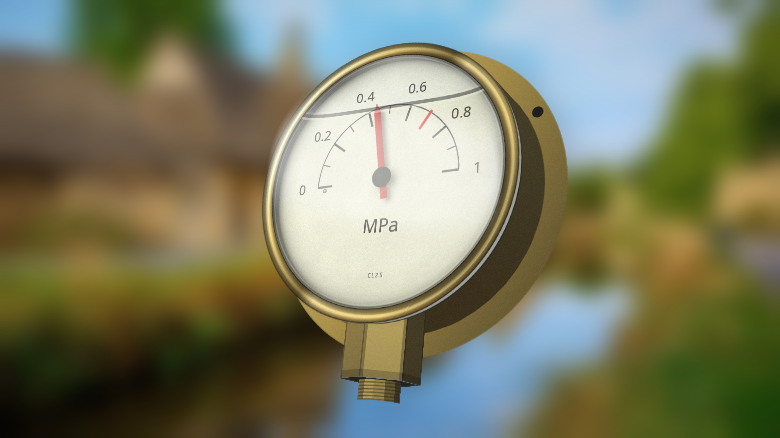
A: 0.45 MPa
